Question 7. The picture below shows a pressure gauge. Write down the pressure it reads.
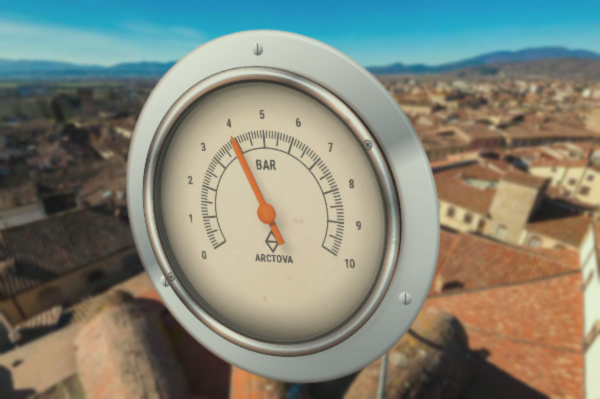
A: 4 bar
